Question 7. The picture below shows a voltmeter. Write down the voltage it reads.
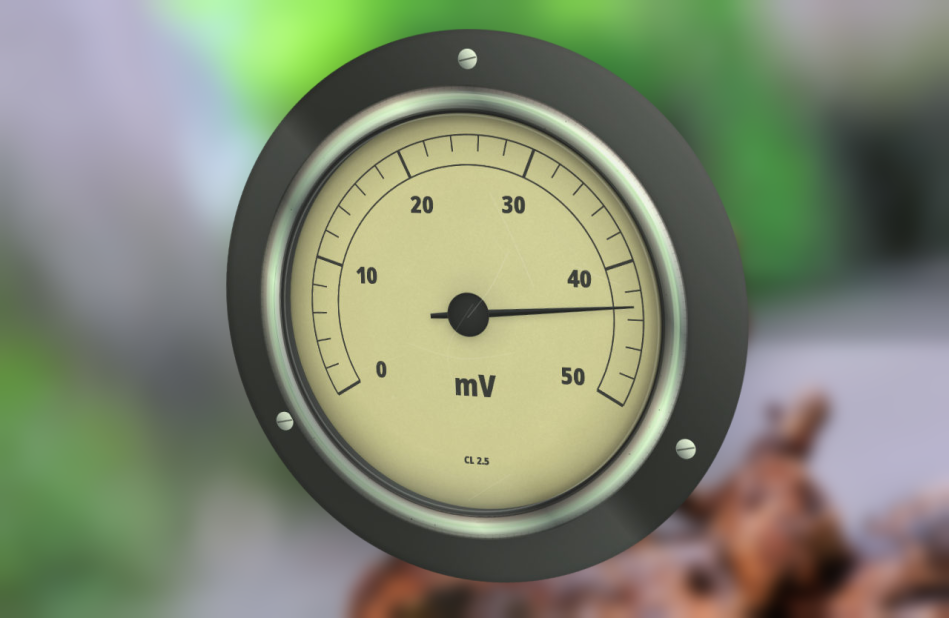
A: 43 mV
